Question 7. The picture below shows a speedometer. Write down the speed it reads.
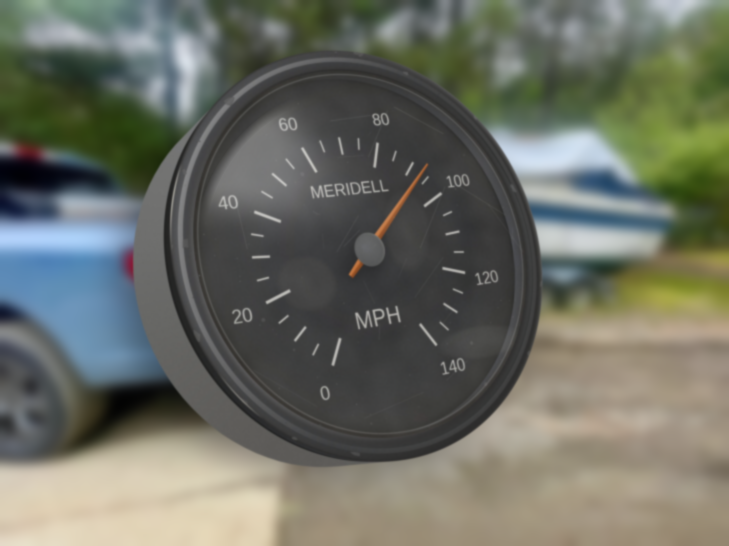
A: 92.5 mph
